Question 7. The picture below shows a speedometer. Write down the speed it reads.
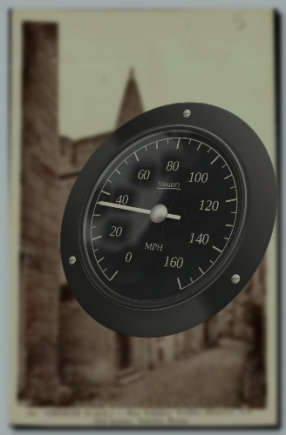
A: 35 mph
